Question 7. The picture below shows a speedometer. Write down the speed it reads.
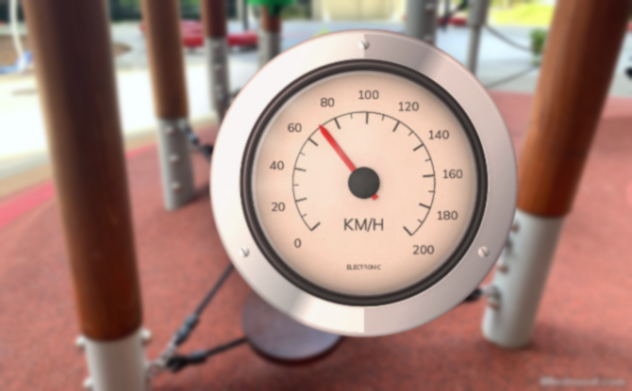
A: 70 km/h
